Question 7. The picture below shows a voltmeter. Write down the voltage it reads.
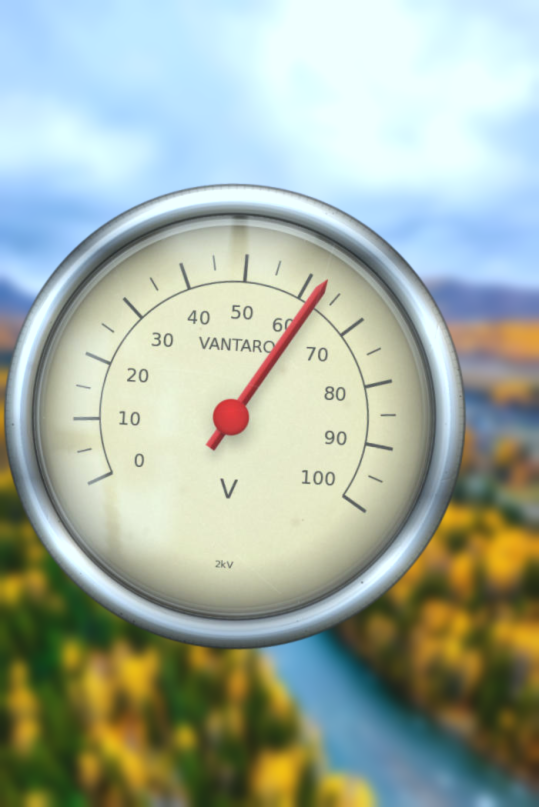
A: 62.5 V
